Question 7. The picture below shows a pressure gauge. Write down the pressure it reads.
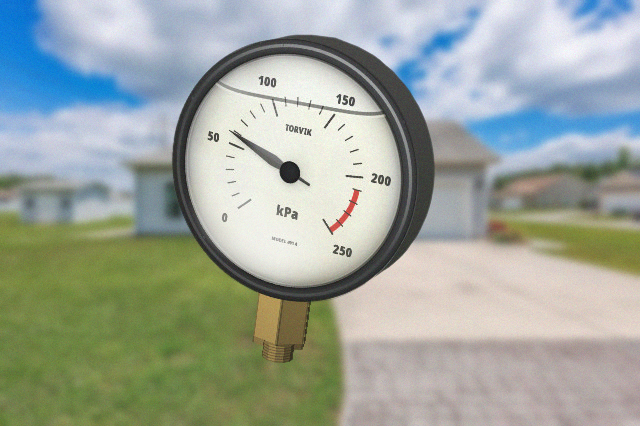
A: 60 kPa
